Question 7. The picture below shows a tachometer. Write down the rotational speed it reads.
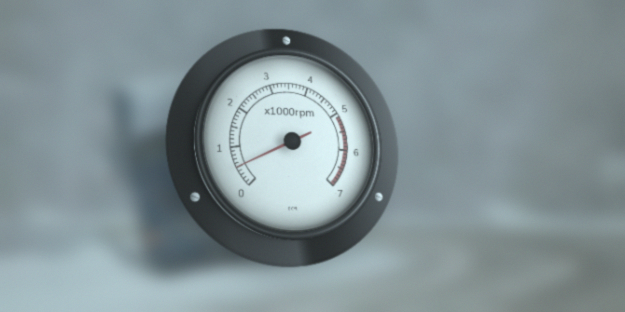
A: 500 rpm
